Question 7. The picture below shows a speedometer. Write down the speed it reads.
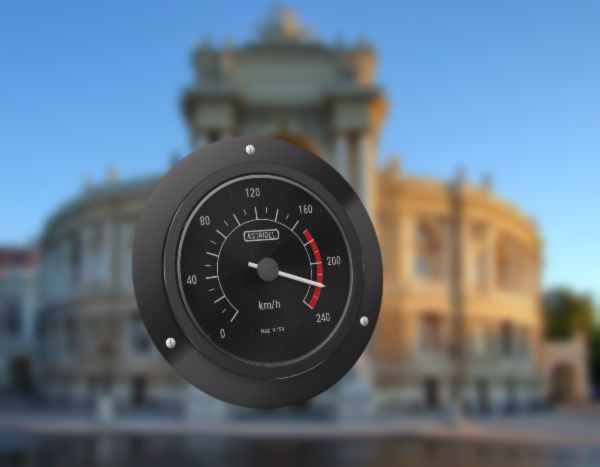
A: 220 km/h
